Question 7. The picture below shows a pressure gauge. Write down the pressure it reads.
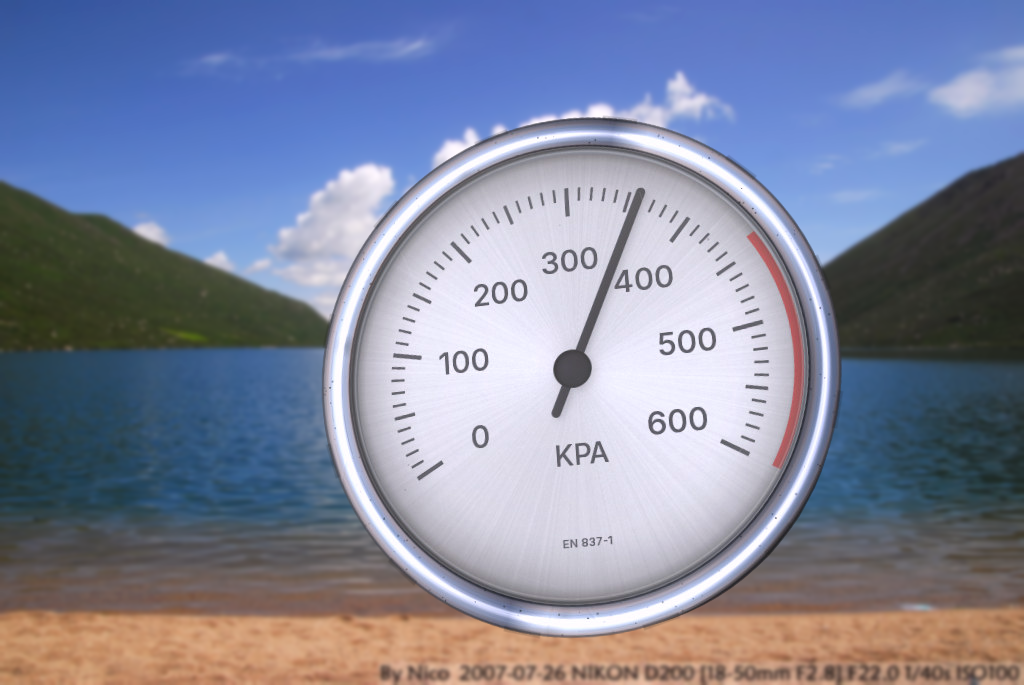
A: 360 kPa
